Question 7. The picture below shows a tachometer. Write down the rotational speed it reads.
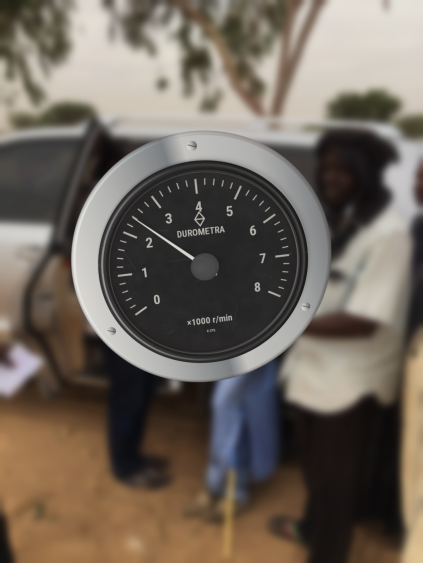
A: 2400 rpm
